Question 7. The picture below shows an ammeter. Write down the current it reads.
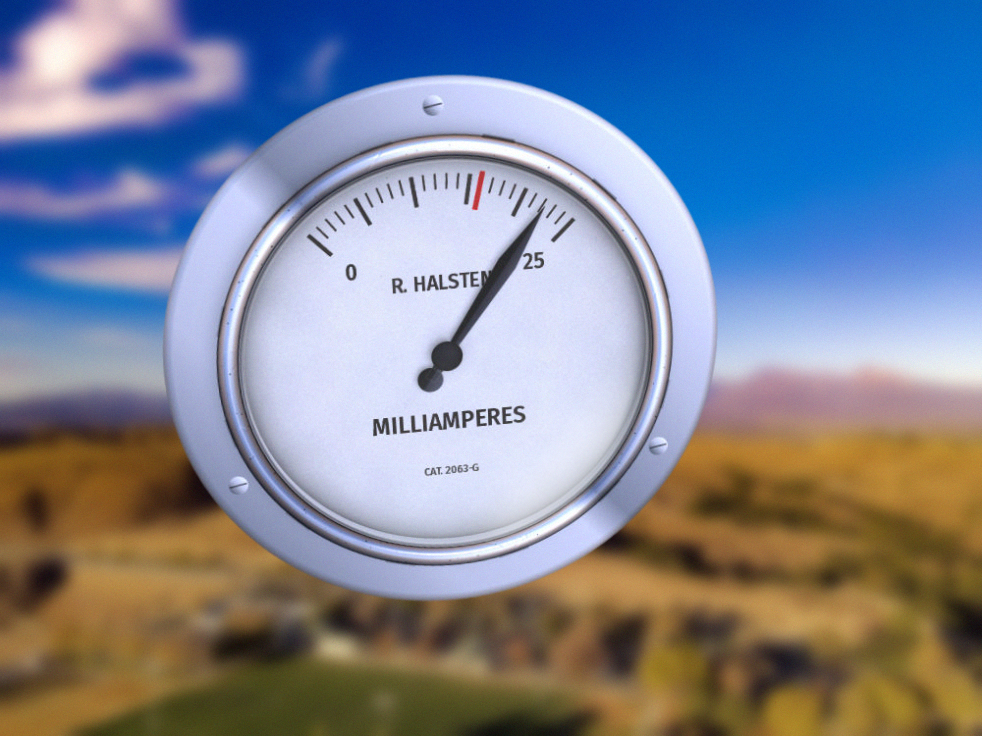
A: 22 mA
